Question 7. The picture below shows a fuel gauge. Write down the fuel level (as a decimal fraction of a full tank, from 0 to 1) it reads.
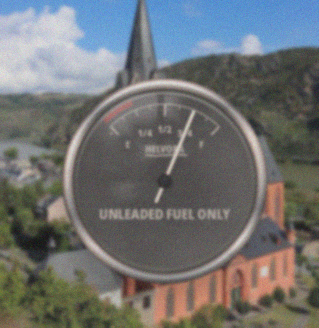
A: 0.75
